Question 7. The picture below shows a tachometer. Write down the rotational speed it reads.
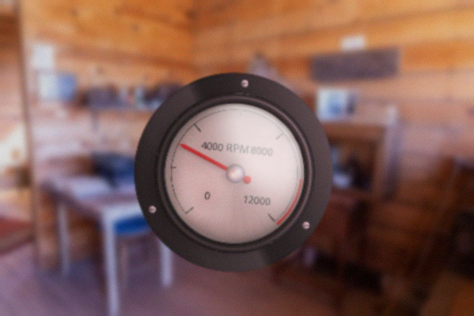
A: 3000 rpm
